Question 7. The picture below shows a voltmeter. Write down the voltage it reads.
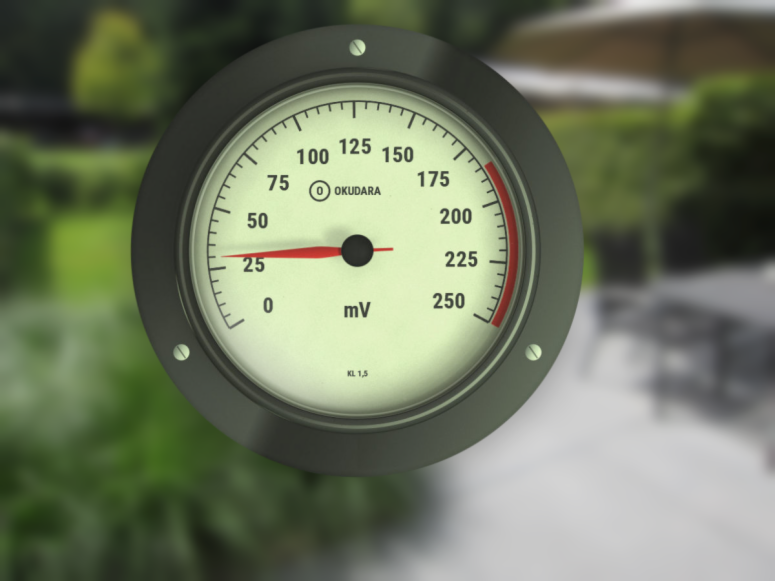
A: 30 mV
